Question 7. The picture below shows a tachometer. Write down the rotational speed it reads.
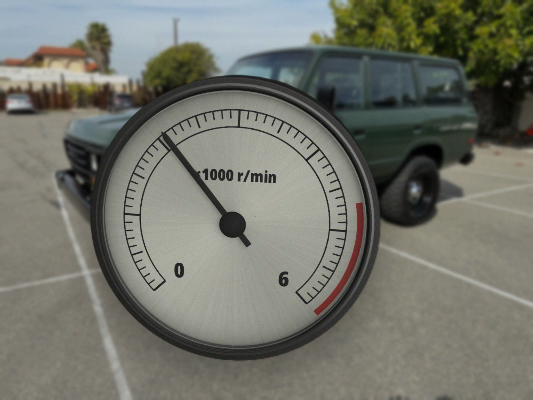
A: 2100 rpm
